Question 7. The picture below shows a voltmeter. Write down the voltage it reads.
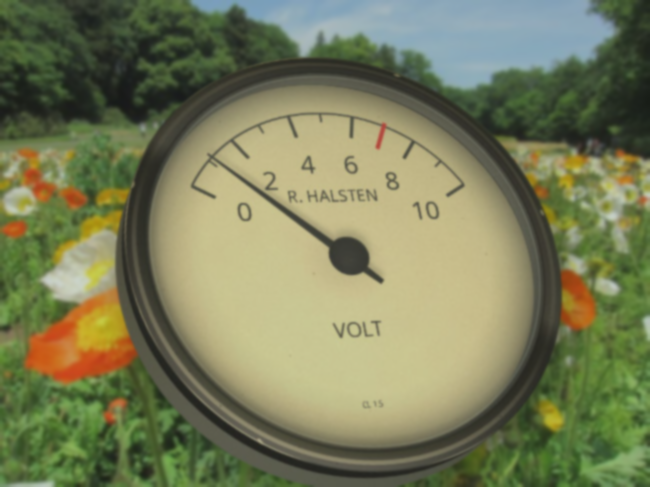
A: 1 V
